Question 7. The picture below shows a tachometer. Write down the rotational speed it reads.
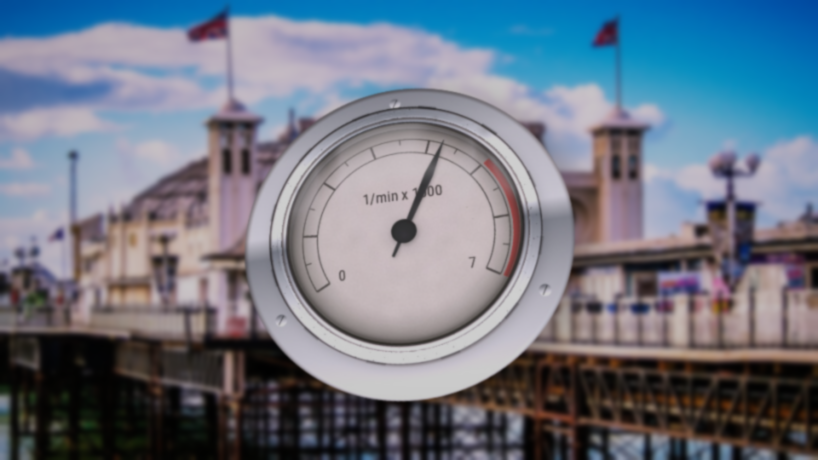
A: 4250 rpm
